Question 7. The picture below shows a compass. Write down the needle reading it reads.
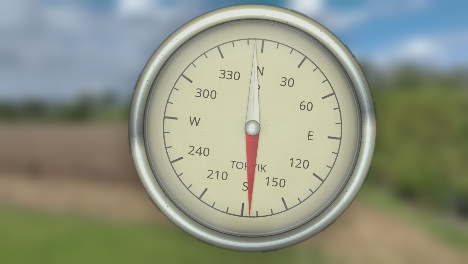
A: 175 °
